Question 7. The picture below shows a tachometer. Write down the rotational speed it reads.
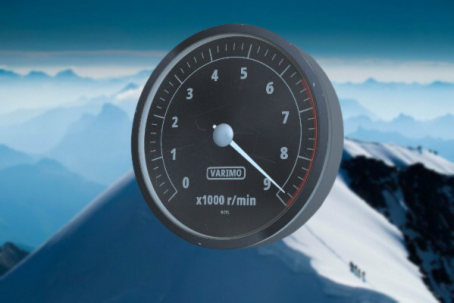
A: 8800 rpm
